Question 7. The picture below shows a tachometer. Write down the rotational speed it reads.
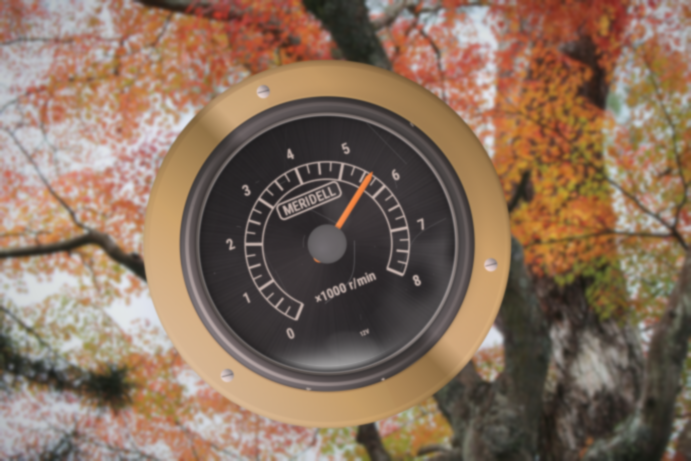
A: 5625 rpm
